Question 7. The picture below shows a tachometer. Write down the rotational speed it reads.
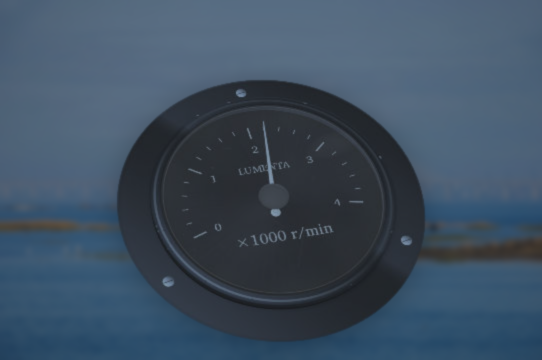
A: 2200 rpm
